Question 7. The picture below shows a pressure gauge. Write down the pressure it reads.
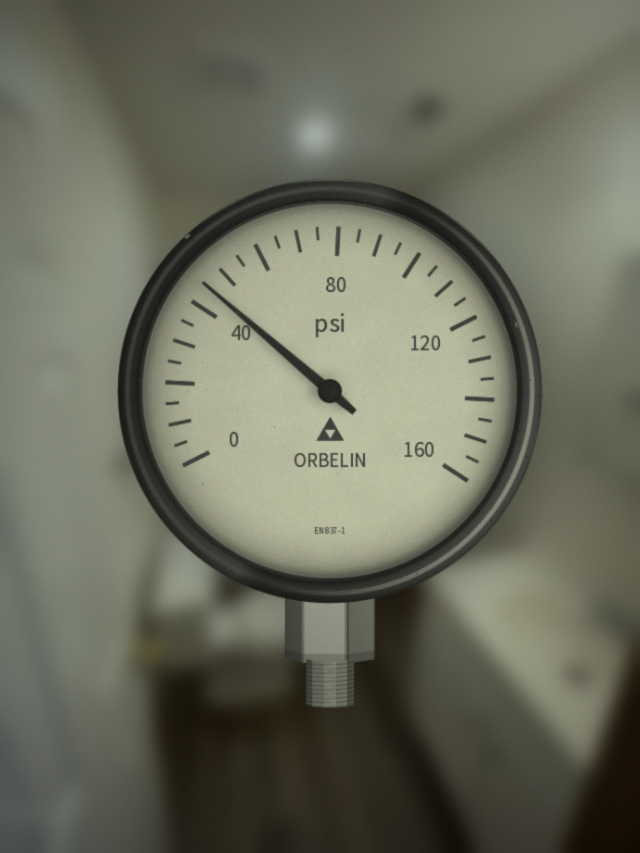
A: 45 psi
